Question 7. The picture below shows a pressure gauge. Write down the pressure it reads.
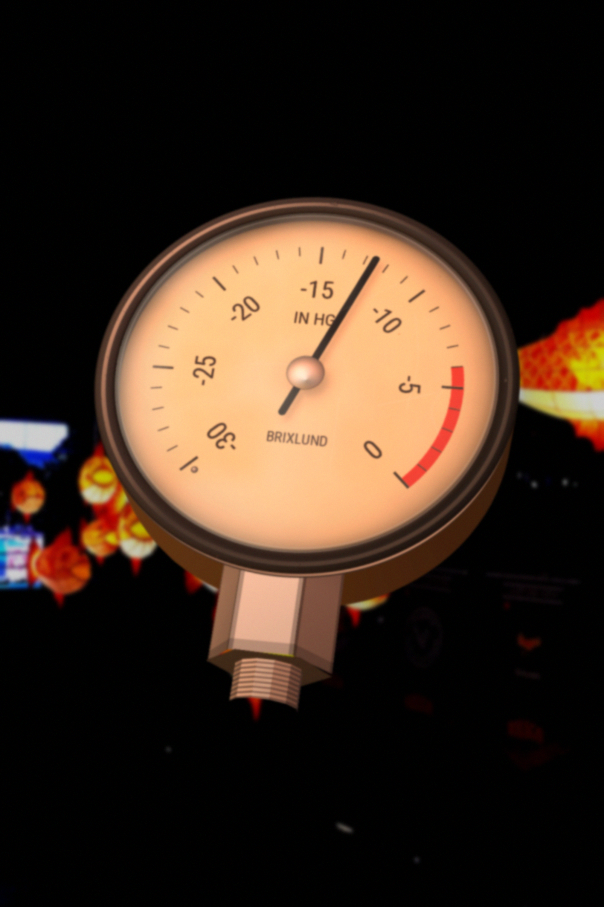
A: -12.5 inHg
